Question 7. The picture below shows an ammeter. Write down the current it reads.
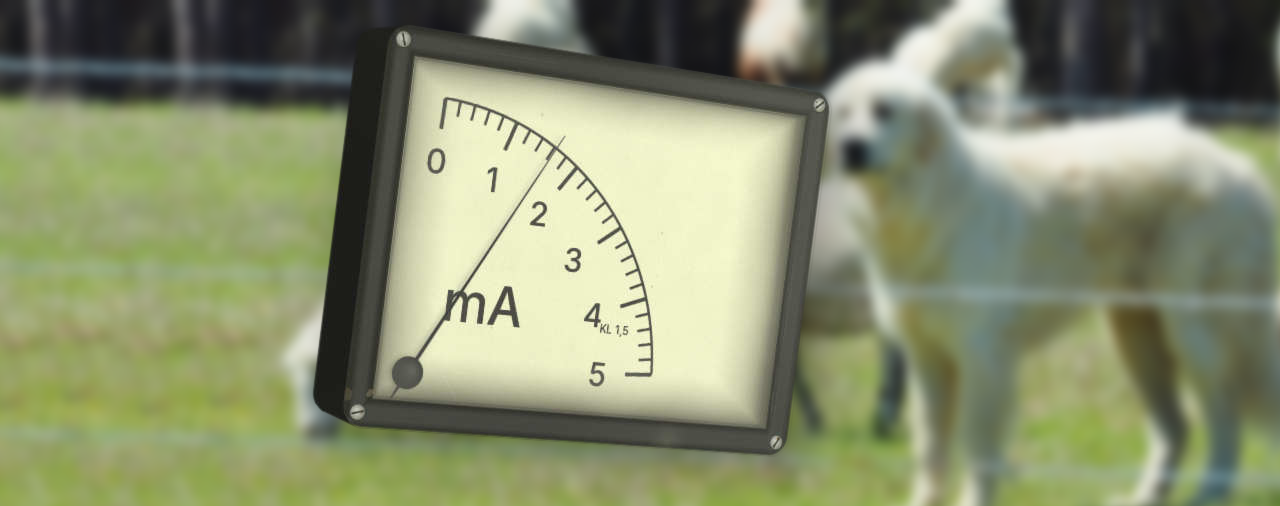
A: 1.6 mA
